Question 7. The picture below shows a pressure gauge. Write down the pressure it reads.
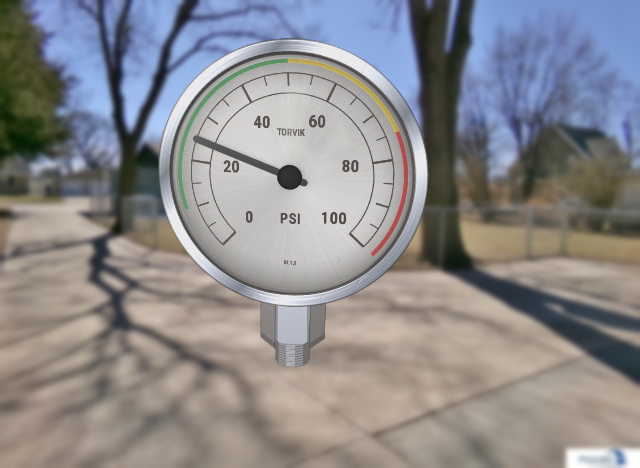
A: 25 psi
